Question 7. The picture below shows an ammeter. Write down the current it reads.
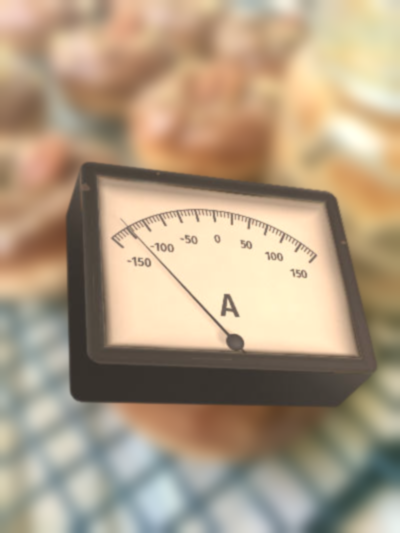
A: -125 A
